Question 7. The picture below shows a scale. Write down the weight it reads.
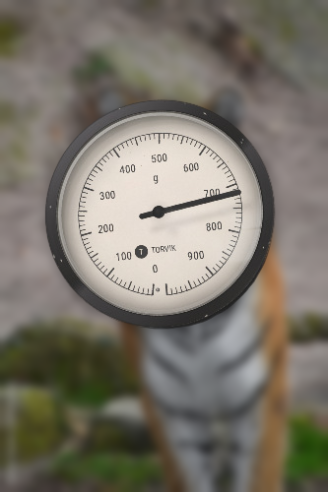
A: 720 g
